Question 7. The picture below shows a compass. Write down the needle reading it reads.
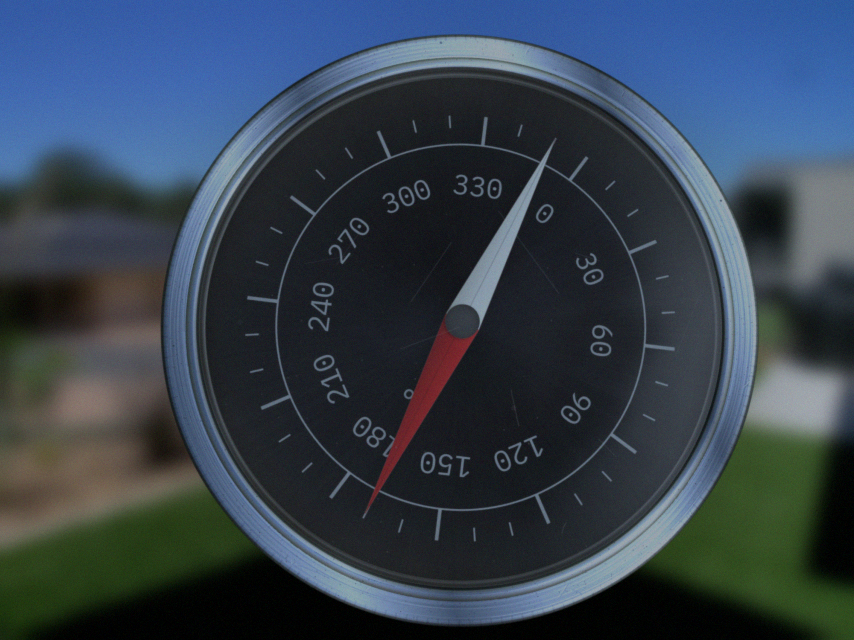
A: 170 °
